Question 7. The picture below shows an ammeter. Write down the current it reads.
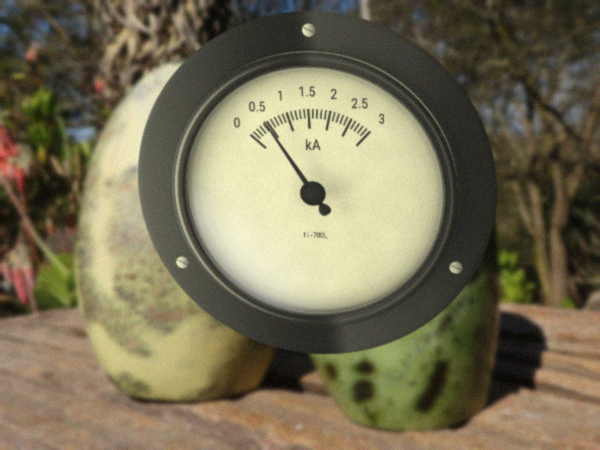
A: 0.5 kA
